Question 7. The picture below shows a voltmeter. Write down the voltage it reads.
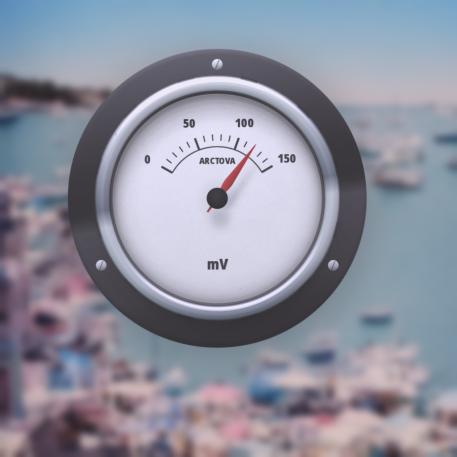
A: 120 mV
